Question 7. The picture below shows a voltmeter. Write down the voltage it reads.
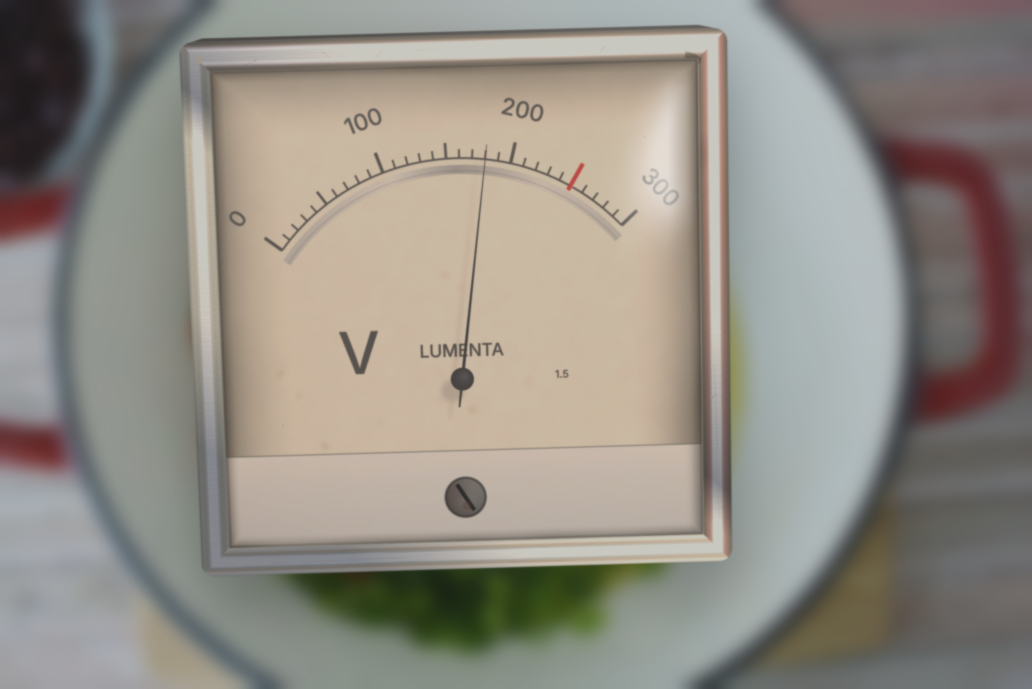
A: 180 V
